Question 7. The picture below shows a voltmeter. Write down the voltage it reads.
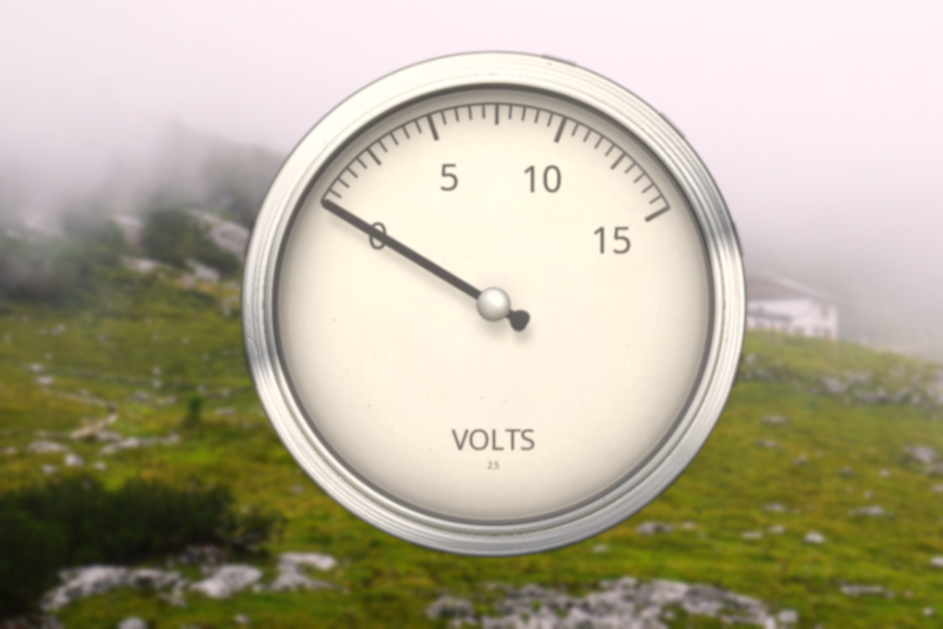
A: 0 V
